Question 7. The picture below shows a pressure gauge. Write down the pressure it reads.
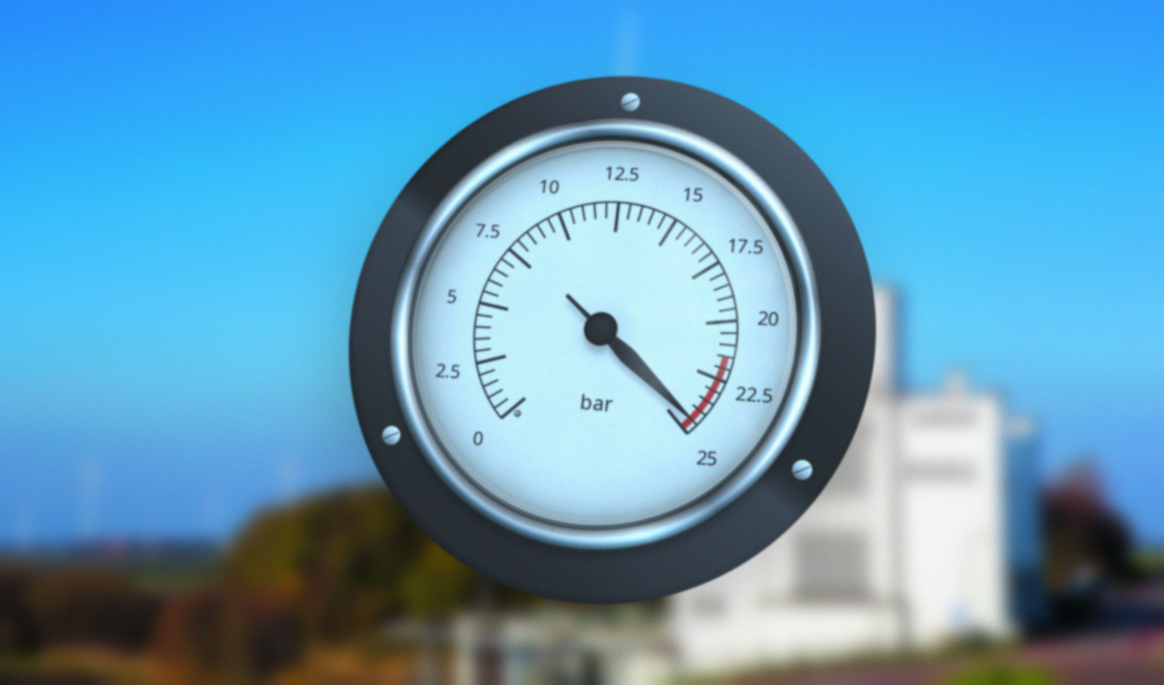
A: 24.5 bar
